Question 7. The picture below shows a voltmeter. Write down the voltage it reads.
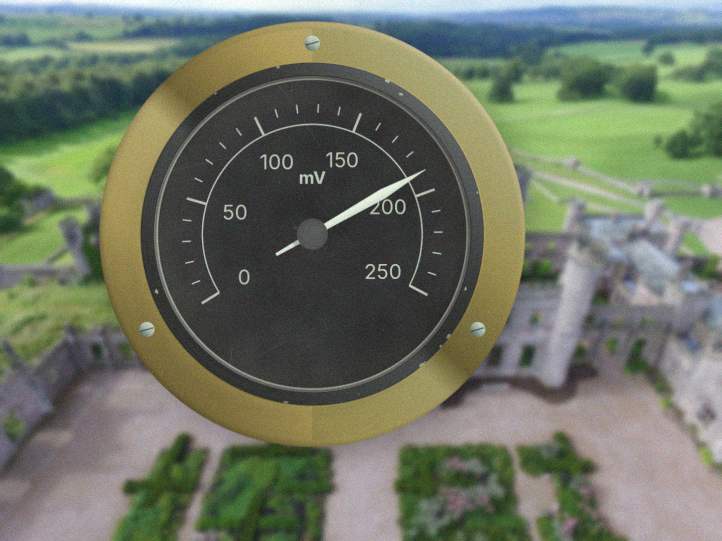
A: 190 mV
